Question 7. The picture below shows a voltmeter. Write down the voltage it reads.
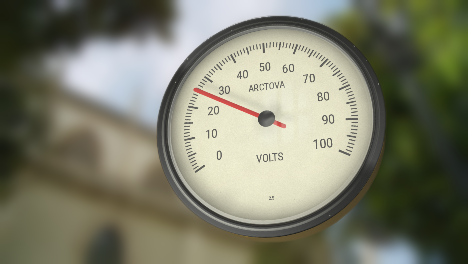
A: 25 V
